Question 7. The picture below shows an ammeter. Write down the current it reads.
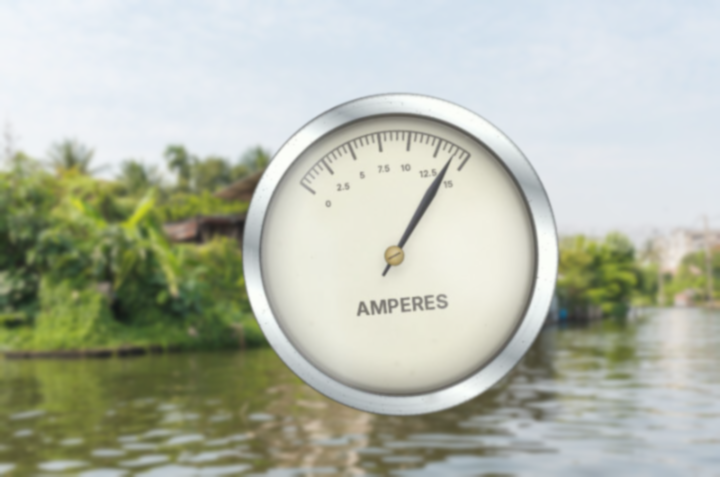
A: 14 A
